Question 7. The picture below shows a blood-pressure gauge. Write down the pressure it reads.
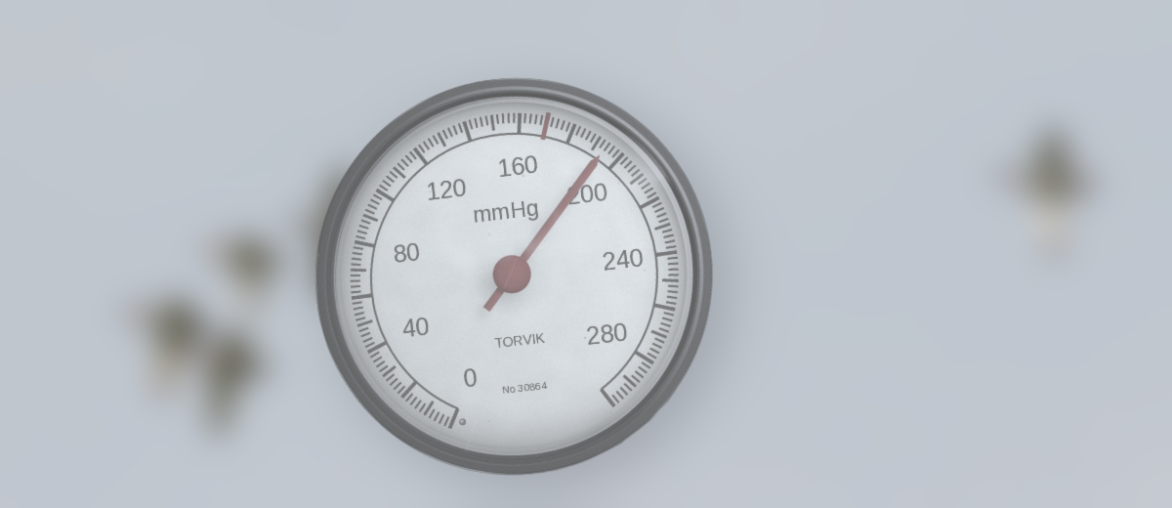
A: 194 mmHg
